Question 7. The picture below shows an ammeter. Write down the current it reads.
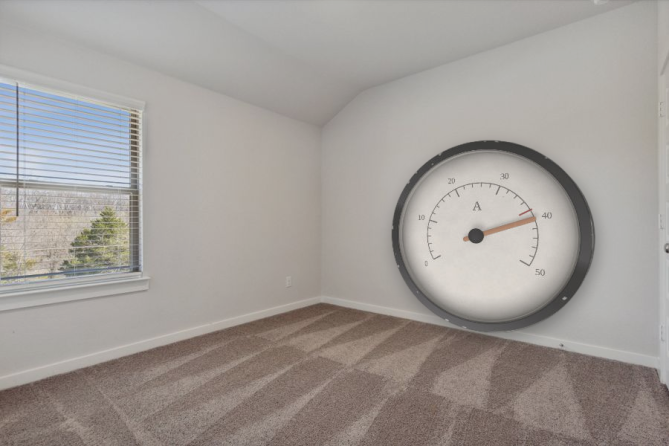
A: 40 A
